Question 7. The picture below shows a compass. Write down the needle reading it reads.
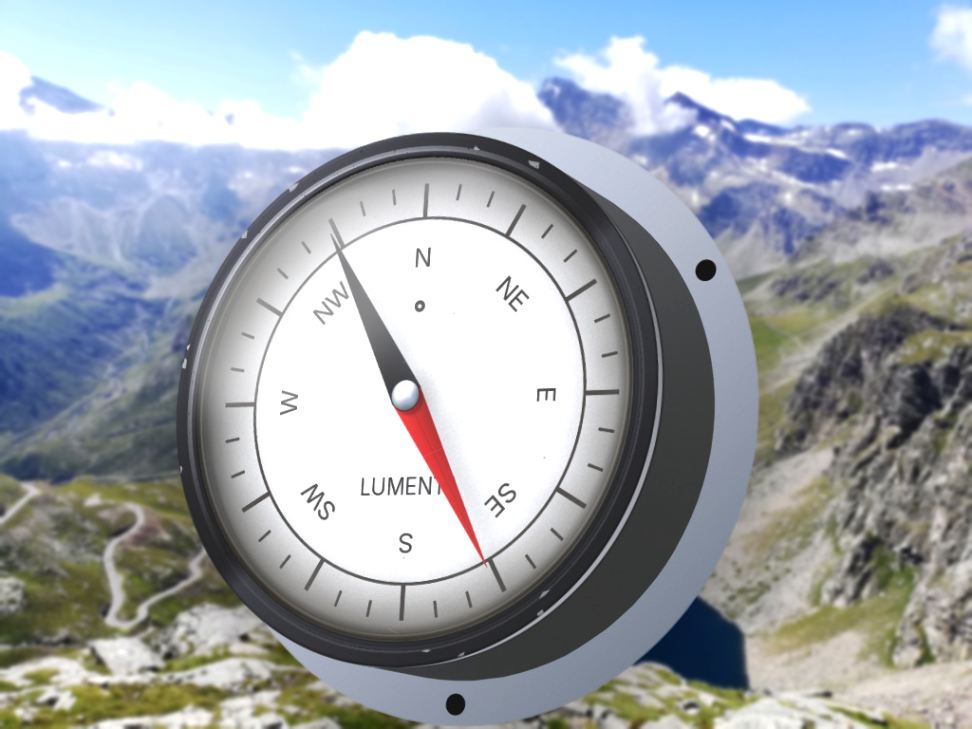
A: 150 °
